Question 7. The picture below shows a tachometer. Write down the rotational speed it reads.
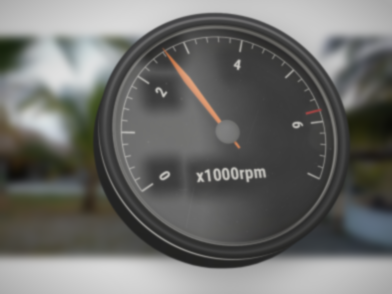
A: 2600 rpm
